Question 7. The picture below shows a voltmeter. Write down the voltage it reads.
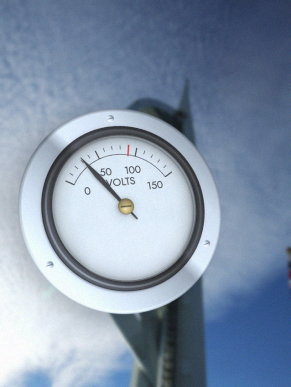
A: 30 V
